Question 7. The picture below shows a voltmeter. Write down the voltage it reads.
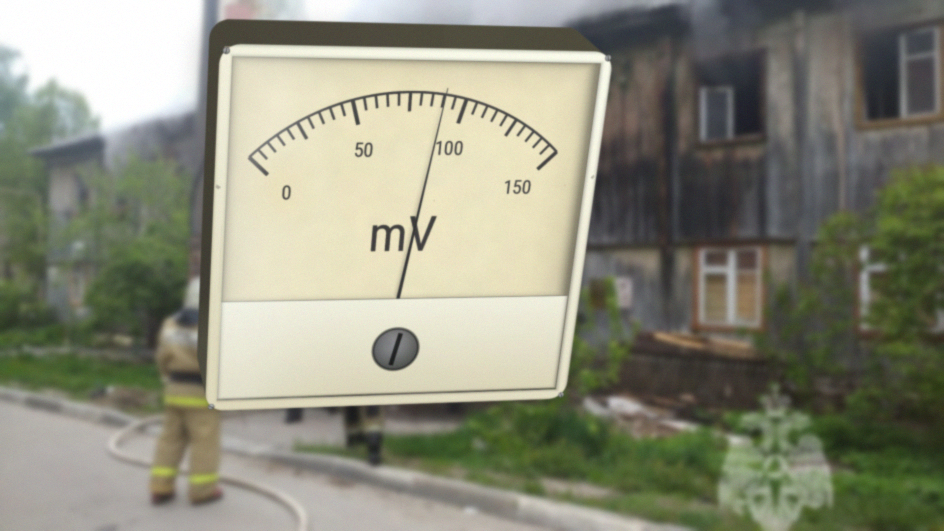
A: 90 mV
